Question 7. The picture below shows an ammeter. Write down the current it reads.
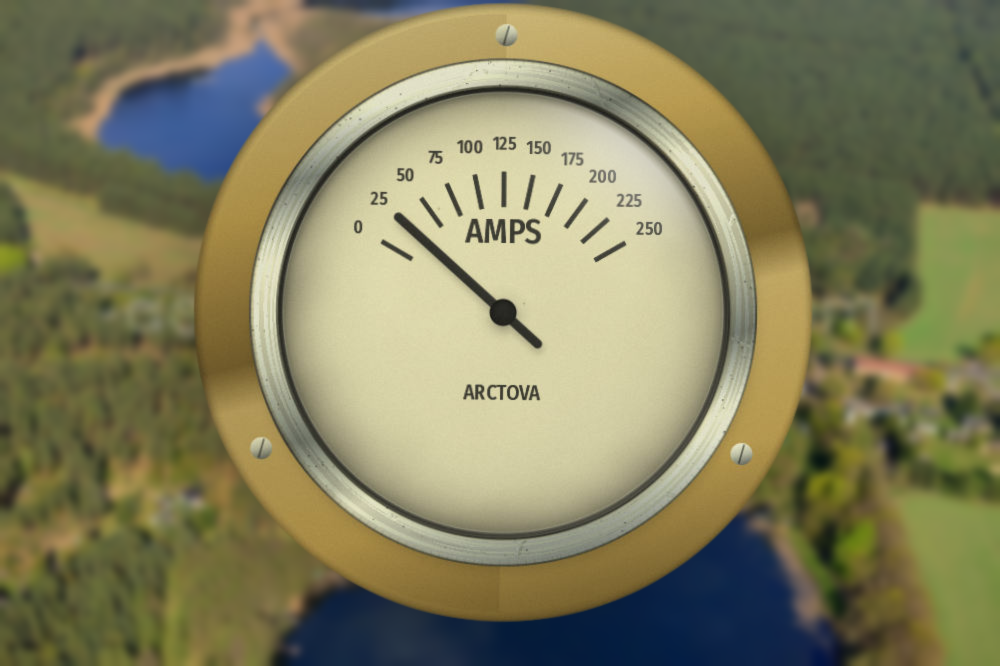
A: 25 A
